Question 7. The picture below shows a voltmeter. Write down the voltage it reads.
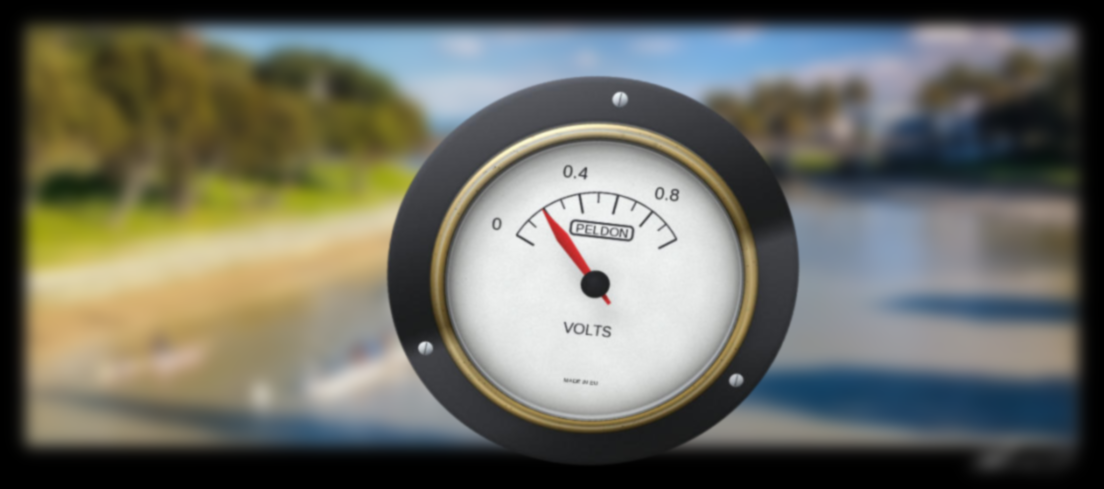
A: 0.2 V
